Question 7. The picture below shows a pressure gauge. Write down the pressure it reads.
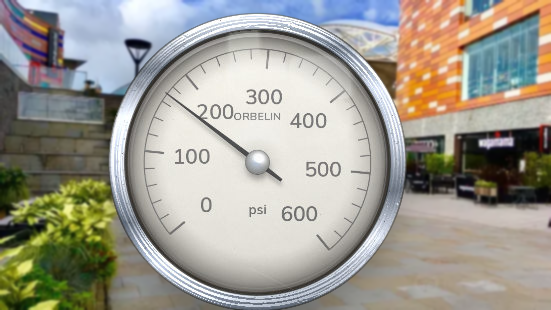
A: 170 psi
